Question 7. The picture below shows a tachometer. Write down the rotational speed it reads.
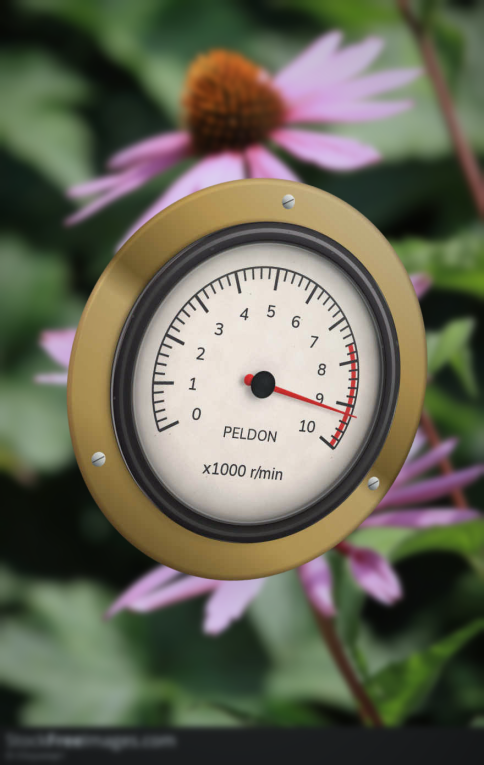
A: 9200 rpm
